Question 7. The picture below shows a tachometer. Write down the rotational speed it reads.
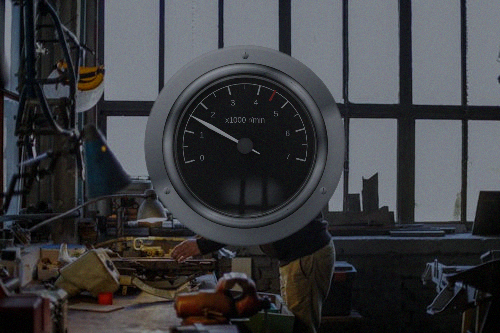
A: 1500 rpm
